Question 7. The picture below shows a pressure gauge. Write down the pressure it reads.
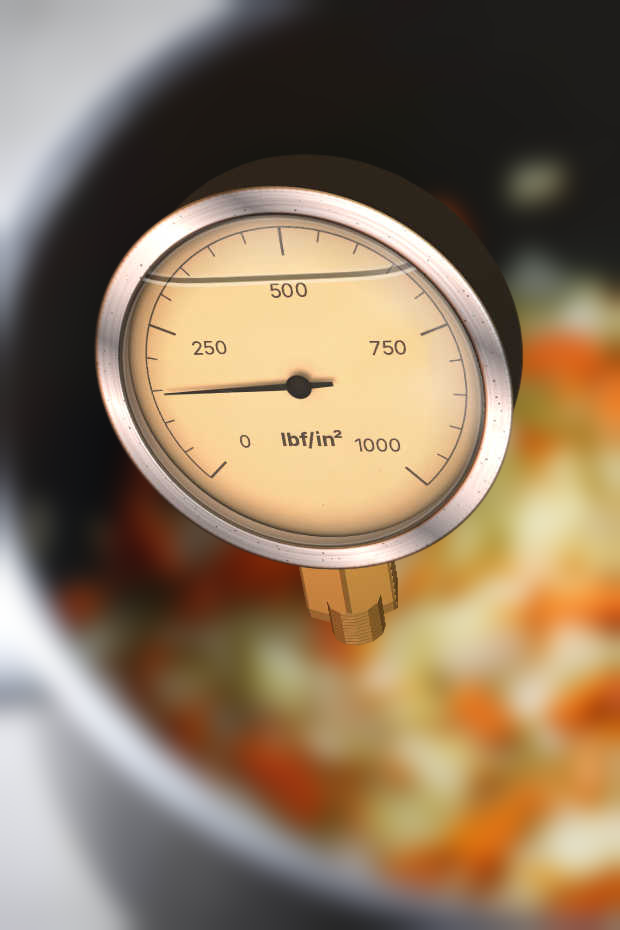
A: 150 psi
